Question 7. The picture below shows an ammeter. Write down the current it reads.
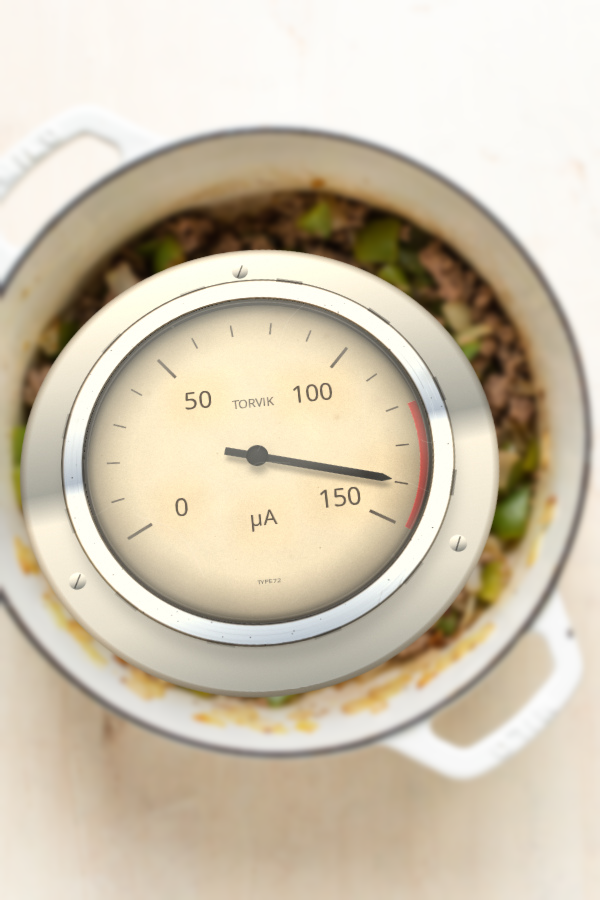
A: 140 µA
